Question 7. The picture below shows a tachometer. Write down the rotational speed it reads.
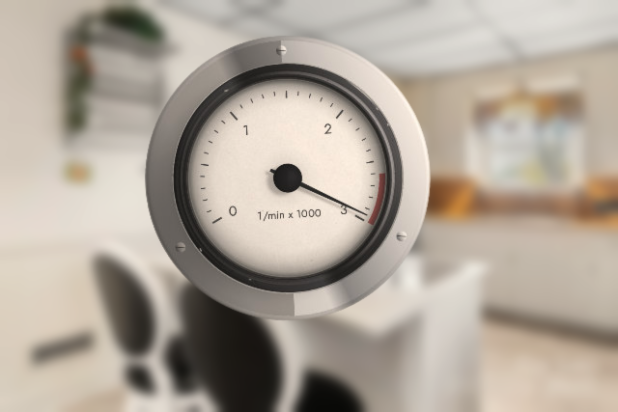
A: 2950 rpm
